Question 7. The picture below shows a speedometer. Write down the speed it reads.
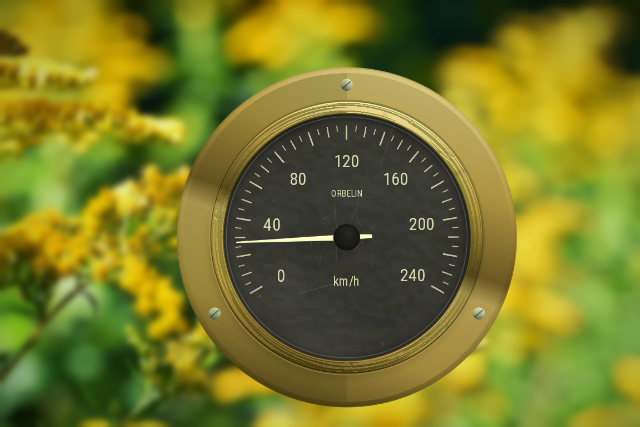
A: 27.5 km/h
